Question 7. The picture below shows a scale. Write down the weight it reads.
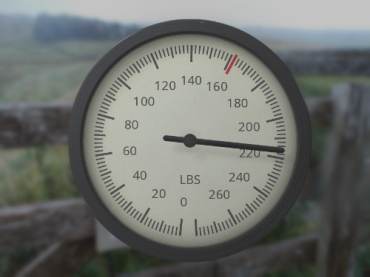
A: 216 lb
